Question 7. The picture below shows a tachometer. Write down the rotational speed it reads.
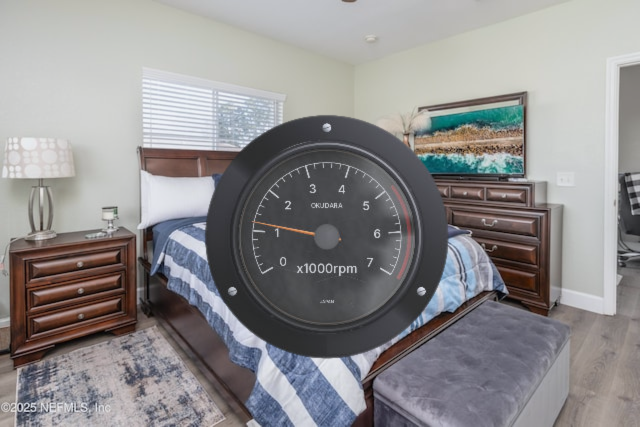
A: 1200 rpm
